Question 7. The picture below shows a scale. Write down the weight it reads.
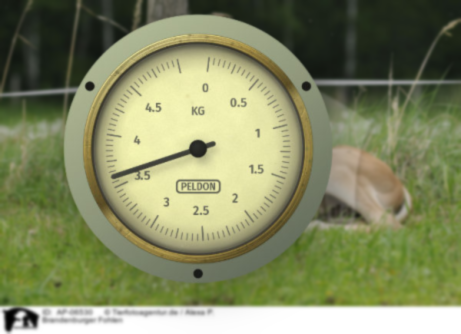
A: 3.6 kg
